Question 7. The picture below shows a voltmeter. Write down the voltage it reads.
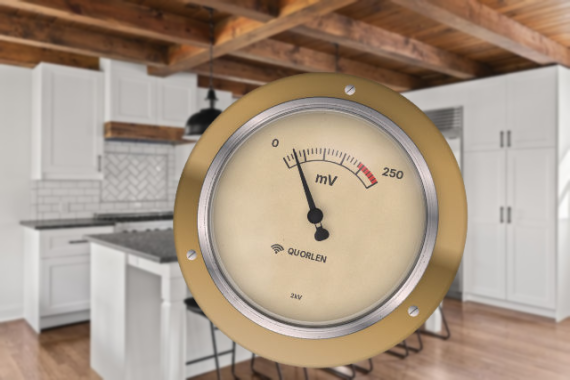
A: 30 mV
